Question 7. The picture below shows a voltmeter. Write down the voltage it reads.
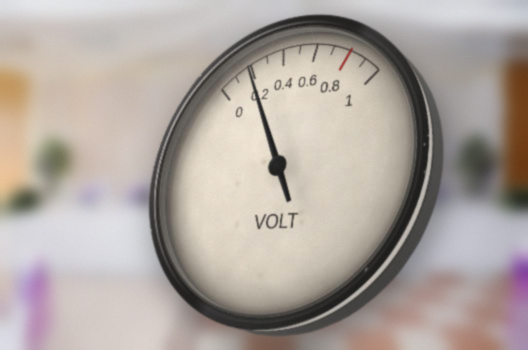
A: 0.2 V
